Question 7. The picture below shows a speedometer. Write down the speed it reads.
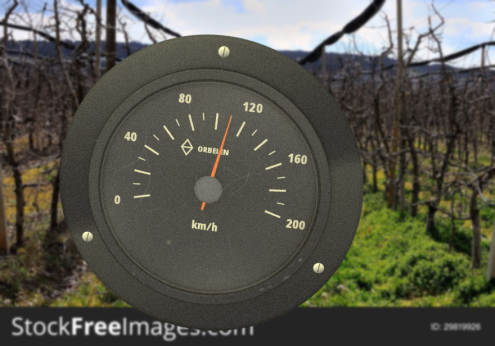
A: 110 km/h
